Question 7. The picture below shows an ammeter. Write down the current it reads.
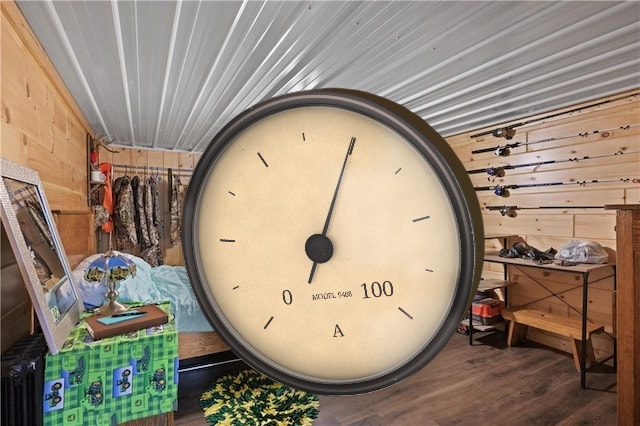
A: 60 A
